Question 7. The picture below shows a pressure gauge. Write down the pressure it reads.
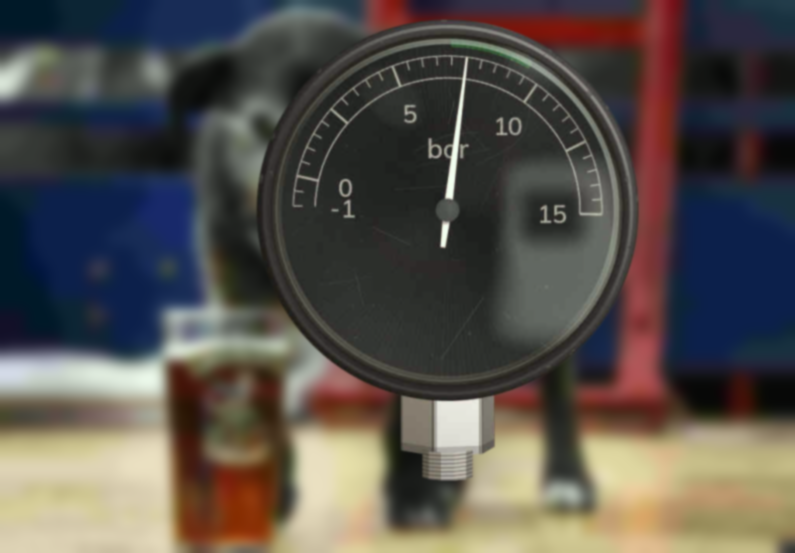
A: 7.5 bar
